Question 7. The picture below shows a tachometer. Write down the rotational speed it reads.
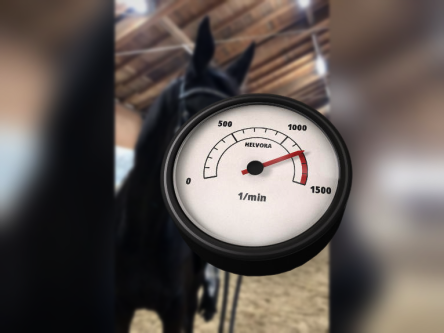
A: 1200 rpm
